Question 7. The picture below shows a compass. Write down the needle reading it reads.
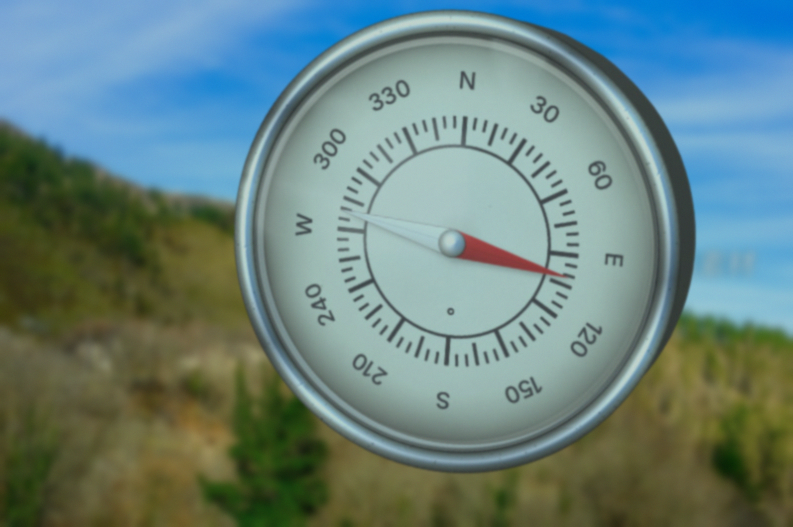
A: 100 °
